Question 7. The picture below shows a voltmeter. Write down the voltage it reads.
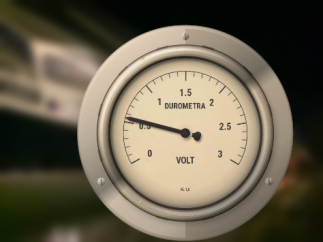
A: 0.55 V
